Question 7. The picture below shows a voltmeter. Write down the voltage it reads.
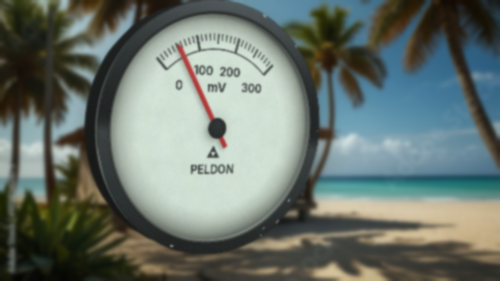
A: 50 mV
